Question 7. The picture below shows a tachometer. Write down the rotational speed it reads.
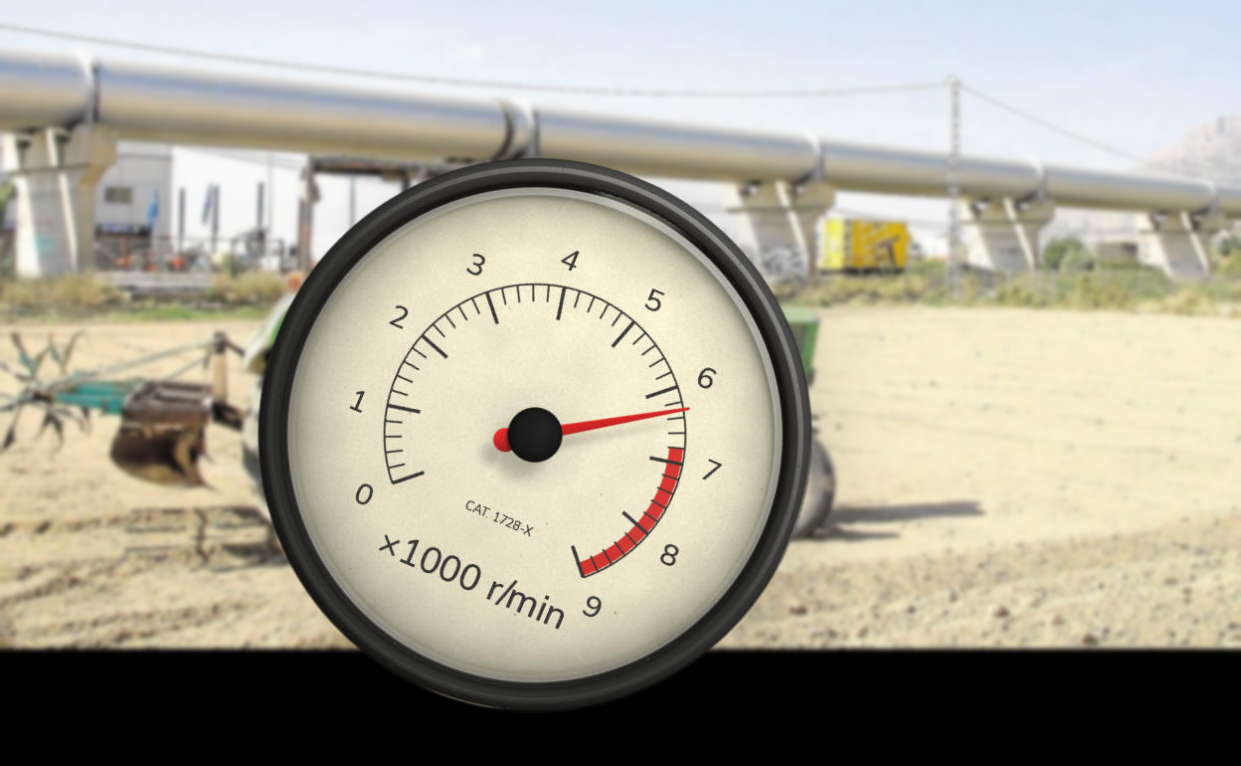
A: 6300 rpm
